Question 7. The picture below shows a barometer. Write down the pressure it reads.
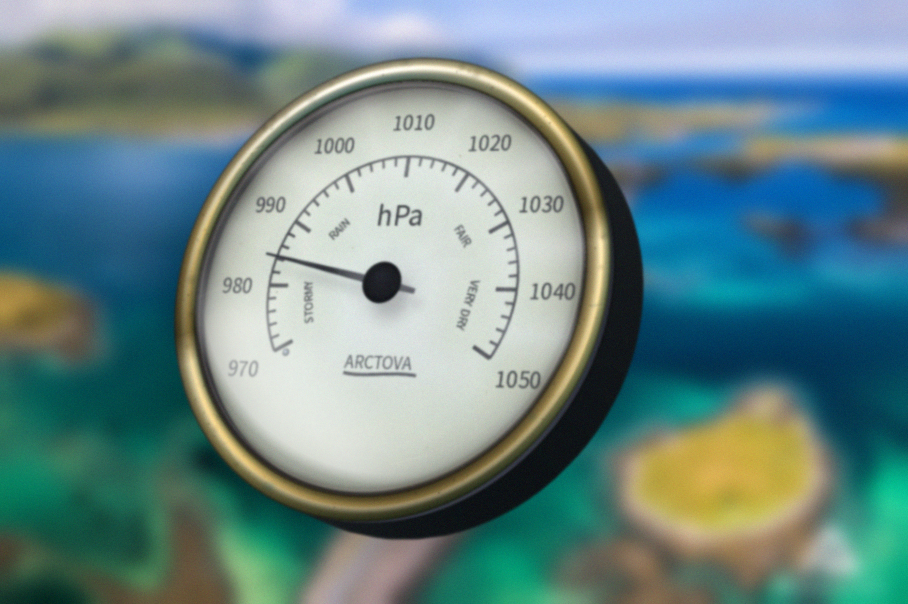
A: 984 hPa
